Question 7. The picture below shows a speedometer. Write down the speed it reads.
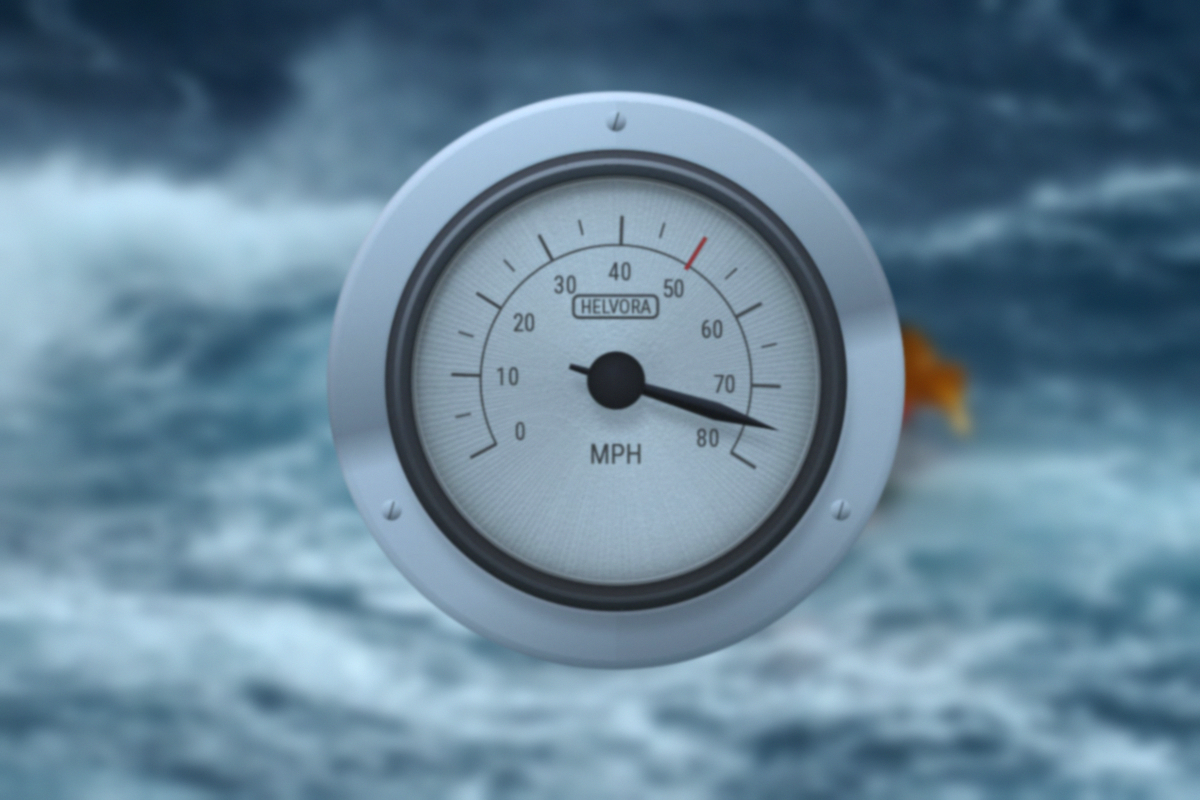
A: 75 mph
